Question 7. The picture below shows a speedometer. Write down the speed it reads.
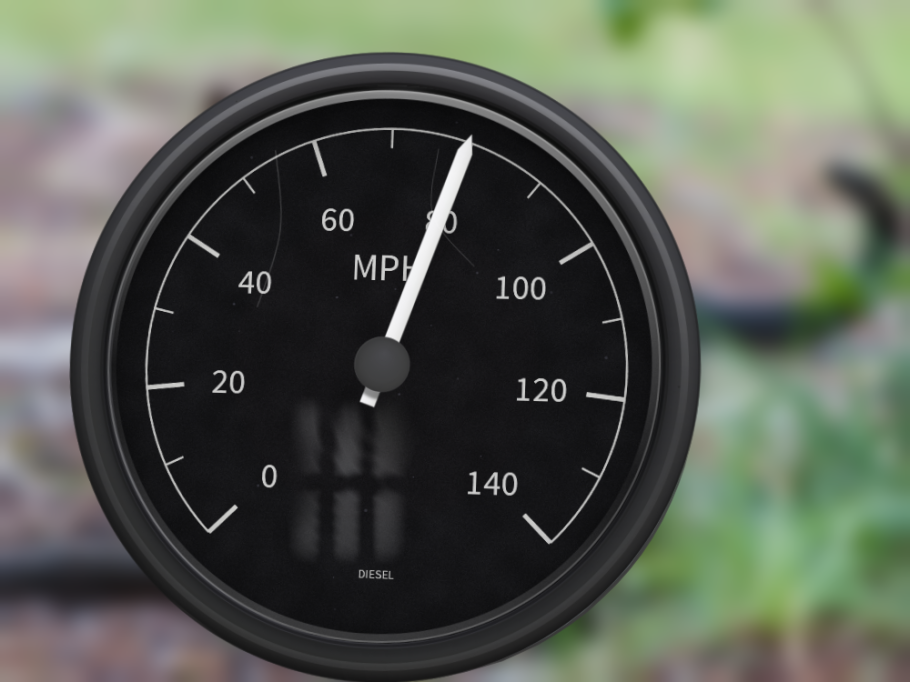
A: 80 mph
